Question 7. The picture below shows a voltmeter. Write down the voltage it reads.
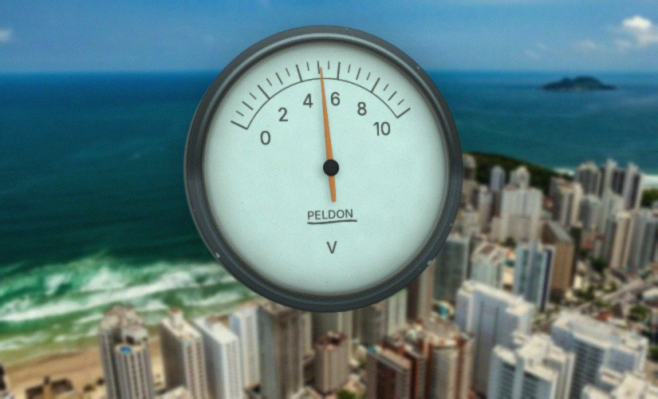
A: 5 V
